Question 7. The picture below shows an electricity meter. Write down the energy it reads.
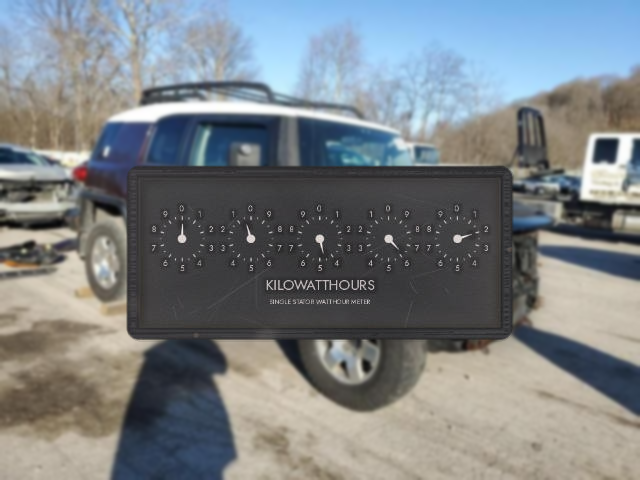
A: 462 kWh
